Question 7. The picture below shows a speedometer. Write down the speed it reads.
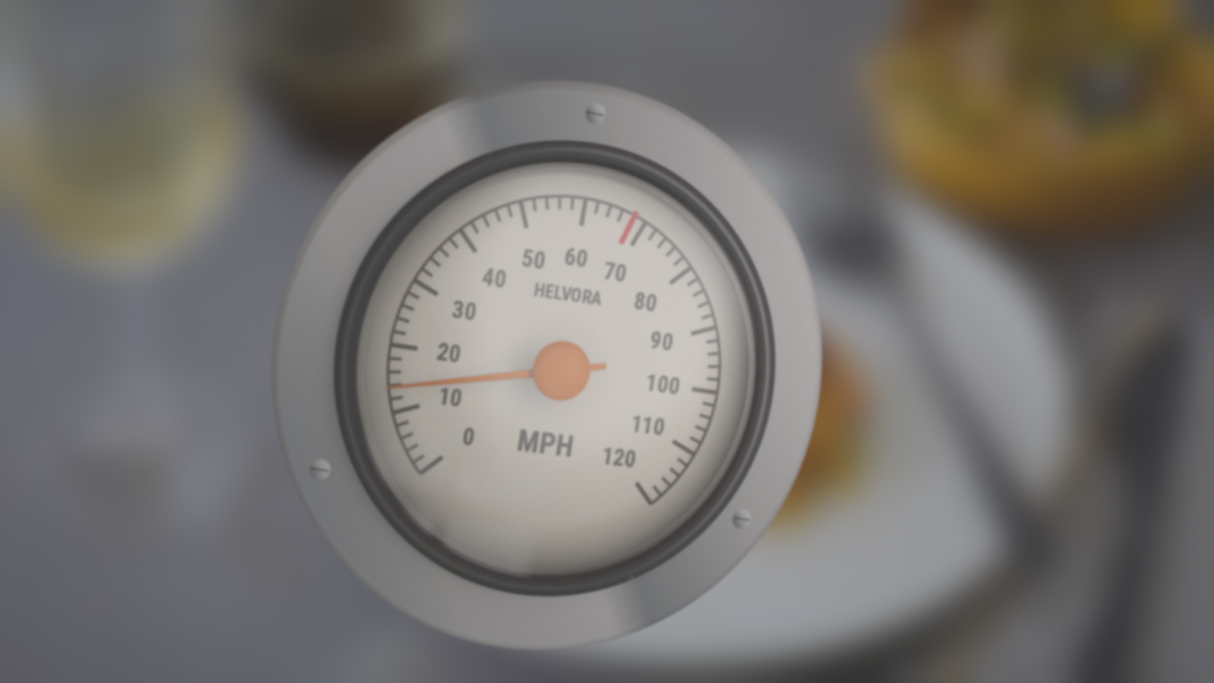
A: 14 mph
